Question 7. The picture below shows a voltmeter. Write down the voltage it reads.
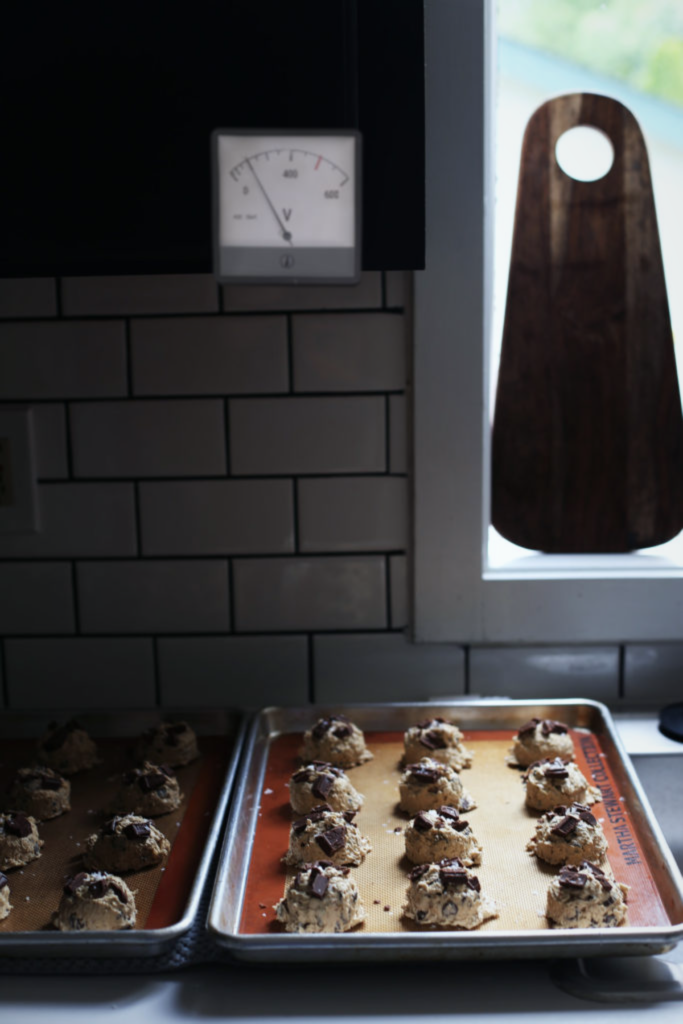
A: 200 V
